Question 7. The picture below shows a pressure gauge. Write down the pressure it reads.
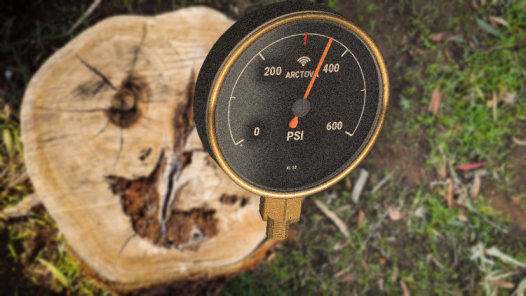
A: 350 psi
